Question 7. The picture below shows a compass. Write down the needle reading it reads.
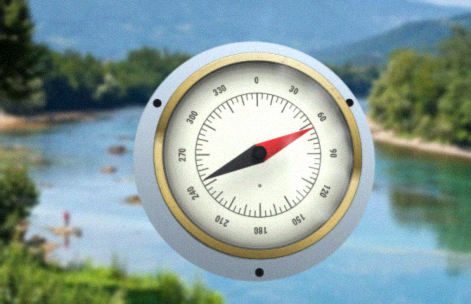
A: 65 °
